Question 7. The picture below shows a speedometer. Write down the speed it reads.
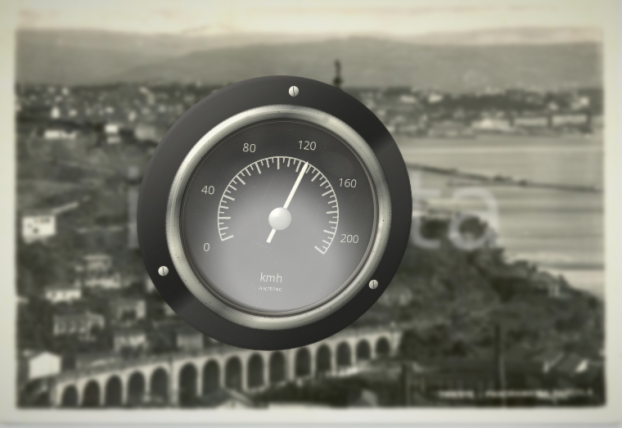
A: 125 km/h
